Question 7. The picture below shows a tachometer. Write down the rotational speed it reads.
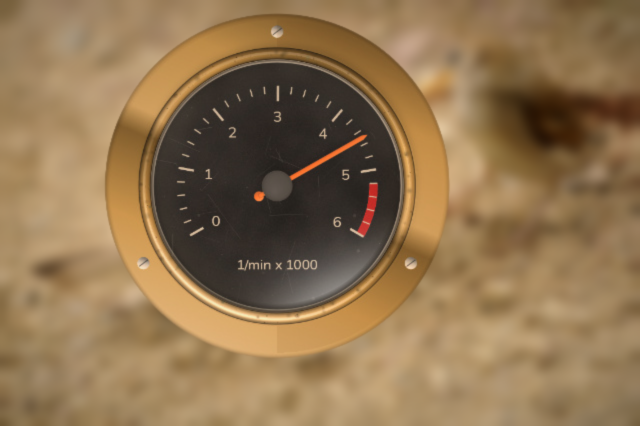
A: 4500 rpm
